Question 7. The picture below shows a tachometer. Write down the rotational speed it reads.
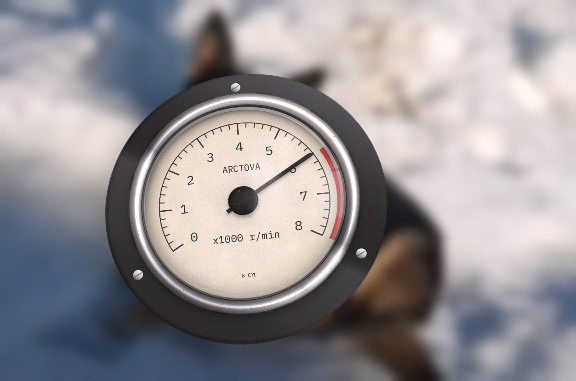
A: 6000 rpm
